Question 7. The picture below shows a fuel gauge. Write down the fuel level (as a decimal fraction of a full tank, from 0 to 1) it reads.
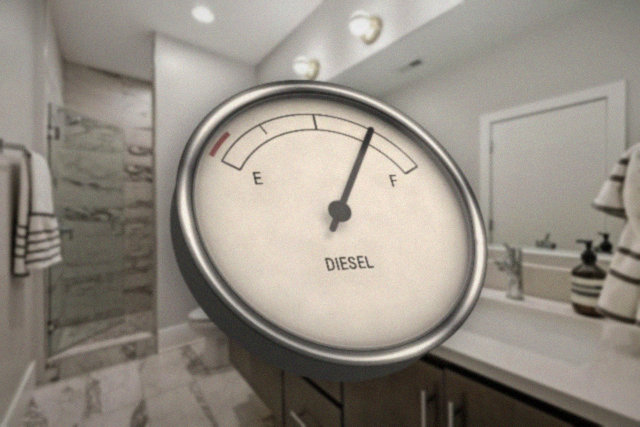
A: 0.75
